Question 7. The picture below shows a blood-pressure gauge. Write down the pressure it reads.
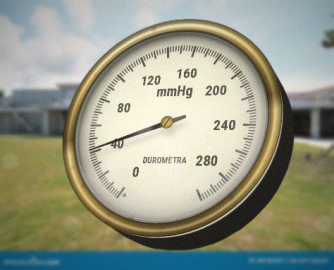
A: 40 mmHg
